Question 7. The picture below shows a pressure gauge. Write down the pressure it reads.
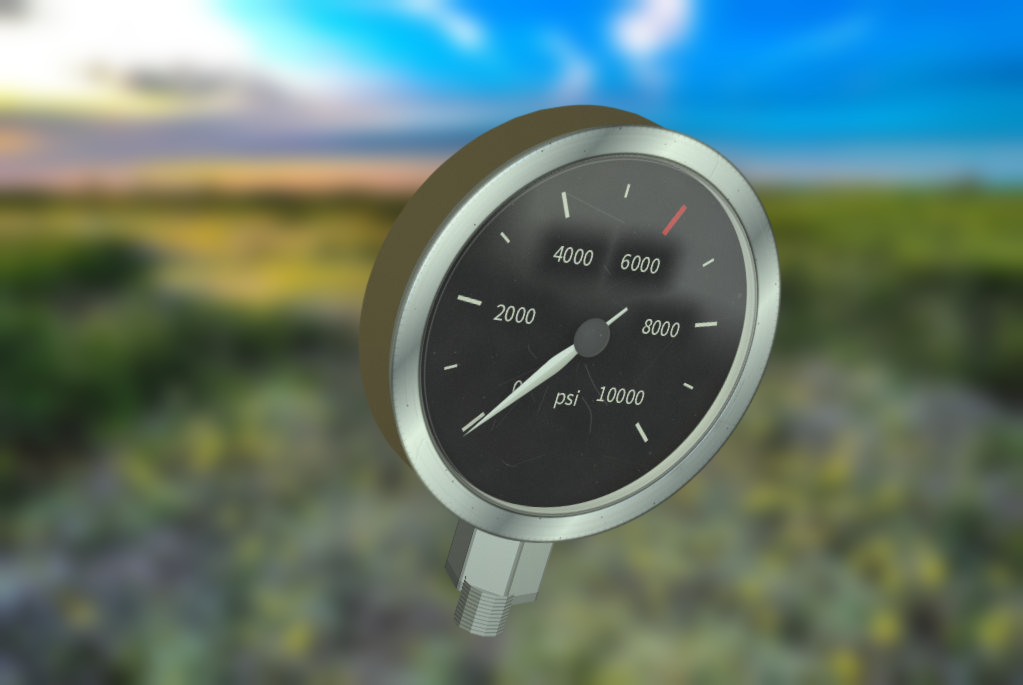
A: 0 psi
